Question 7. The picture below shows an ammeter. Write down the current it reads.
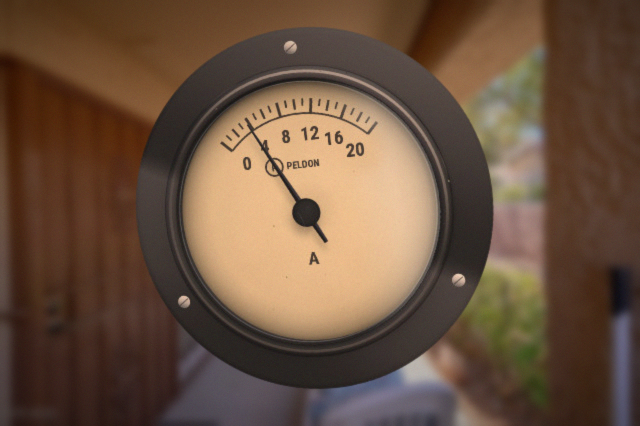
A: 4 A
